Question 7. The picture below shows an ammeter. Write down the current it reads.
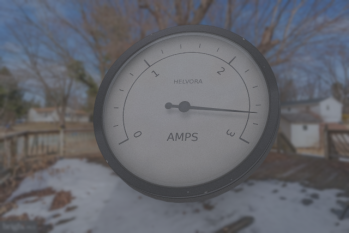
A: 2.7 A
